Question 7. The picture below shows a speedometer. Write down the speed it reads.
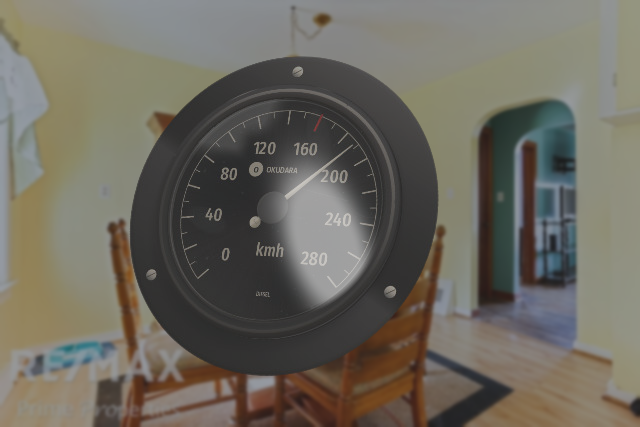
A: 190 km/h
